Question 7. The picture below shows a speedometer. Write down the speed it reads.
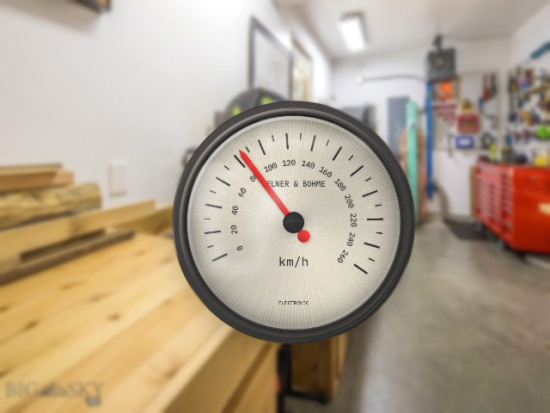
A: 85 km/h
